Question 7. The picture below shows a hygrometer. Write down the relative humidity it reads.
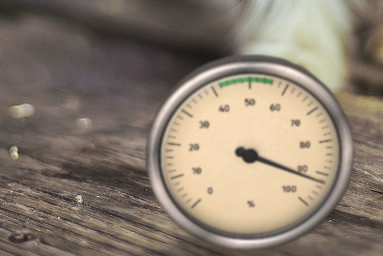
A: 92 %
